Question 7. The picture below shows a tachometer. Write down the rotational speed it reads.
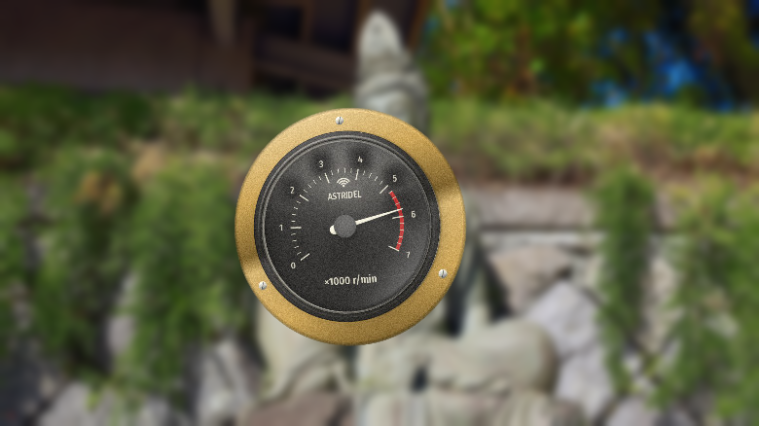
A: 5800 rpm
